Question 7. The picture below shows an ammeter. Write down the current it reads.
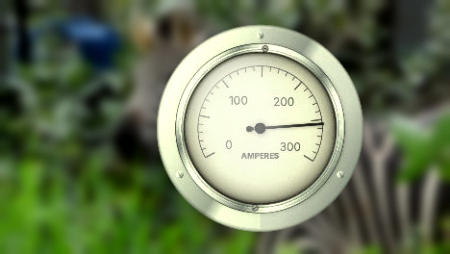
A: 255 A
